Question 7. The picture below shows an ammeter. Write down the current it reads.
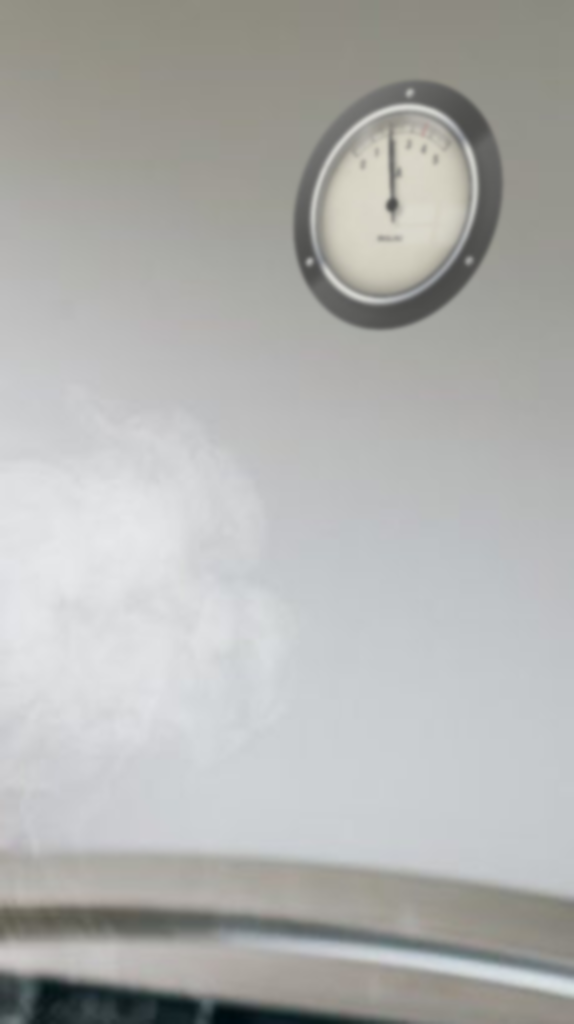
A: 2 A
